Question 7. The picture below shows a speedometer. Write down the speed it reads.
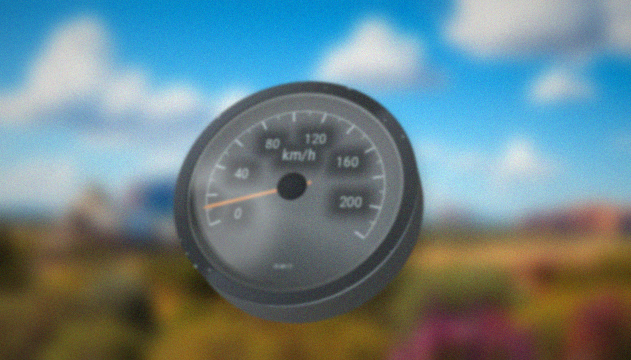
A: 10 km/h
